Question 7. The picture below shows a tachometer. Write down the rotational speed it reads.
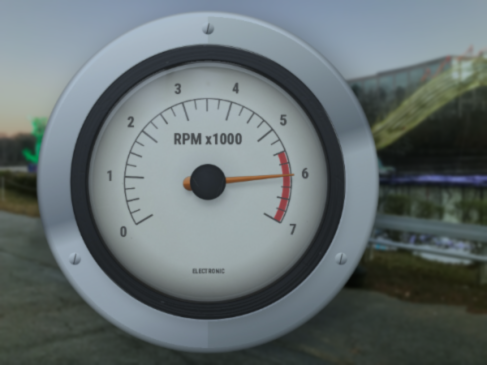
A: 6000 rpm
